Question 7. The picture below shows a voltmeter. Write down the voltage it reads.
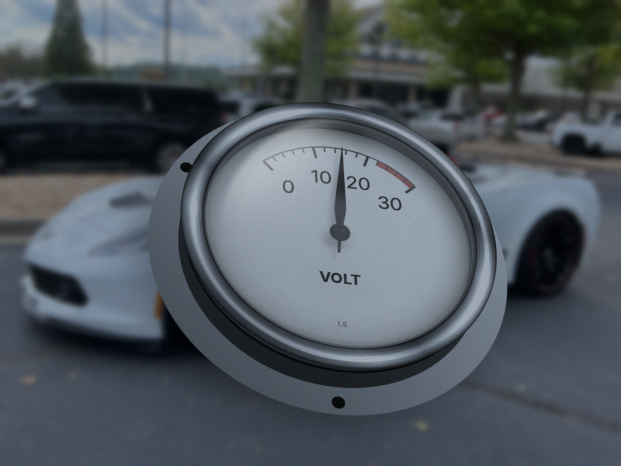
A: 15 V
